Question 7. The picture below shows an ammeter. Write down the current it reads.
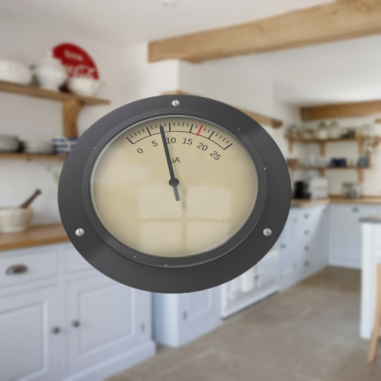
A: 8 µA
